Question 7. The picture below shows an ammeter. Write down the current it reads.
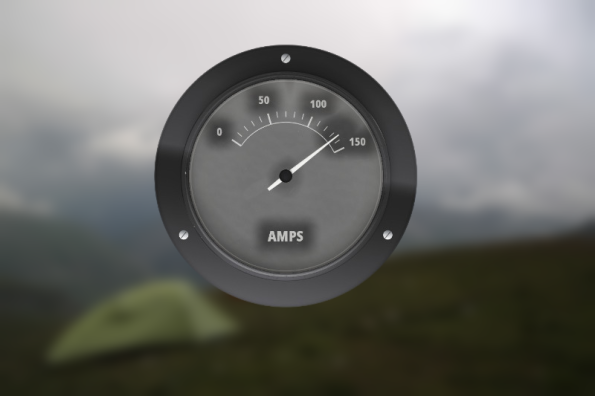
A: 135 A
